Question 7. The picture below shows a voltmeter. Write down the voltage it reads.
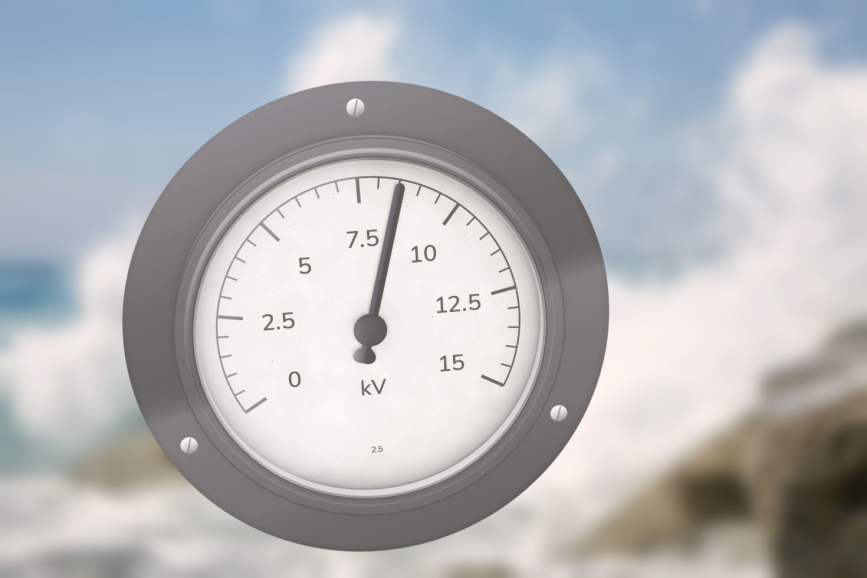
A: 8.5 kV
